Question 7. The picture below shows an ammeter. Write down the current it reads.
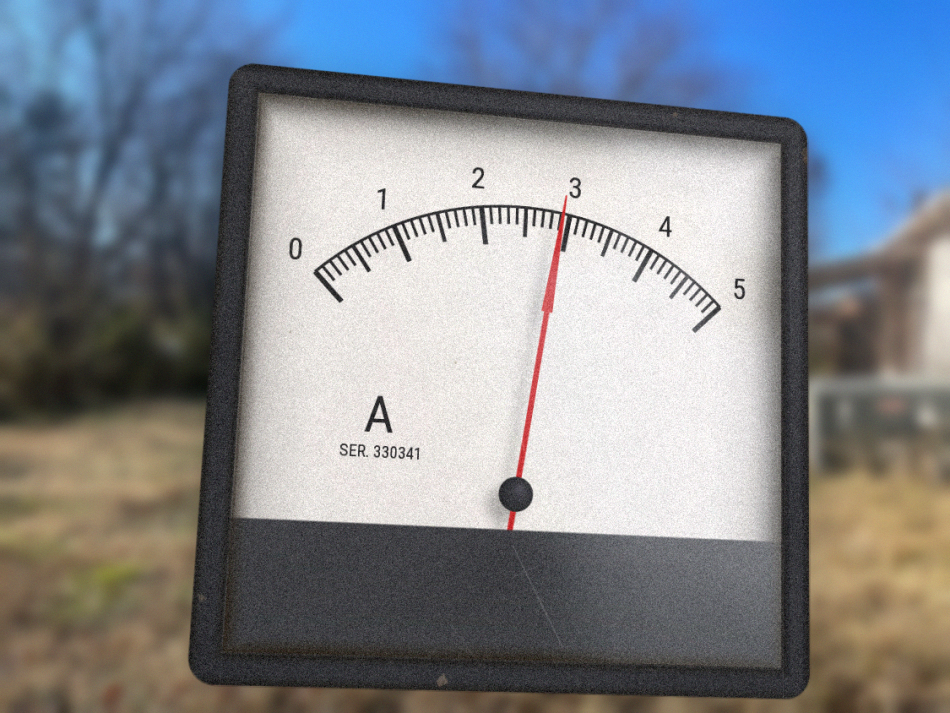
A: 2.9 A
